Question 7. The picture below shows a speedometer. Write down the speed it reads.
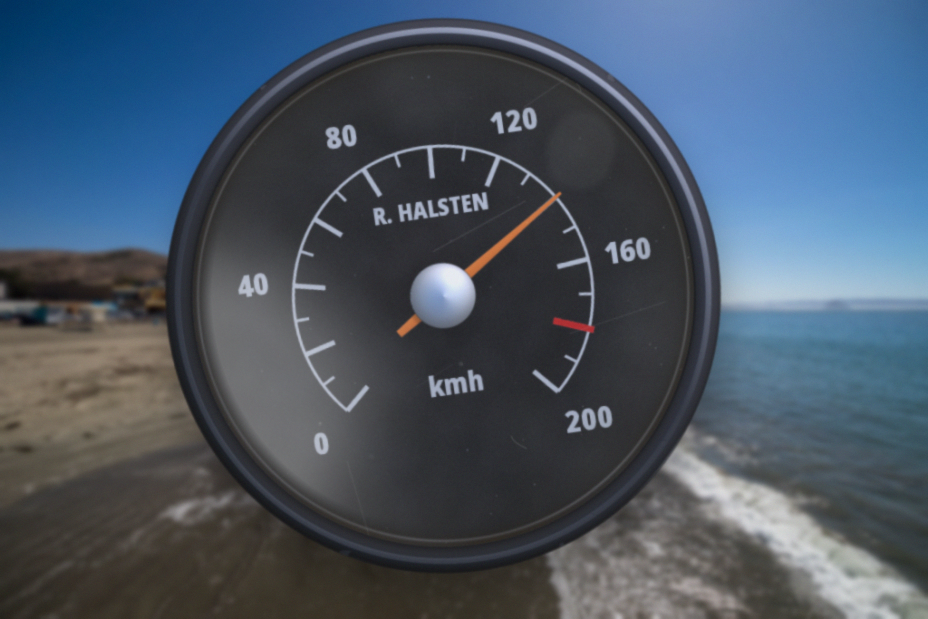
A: 140 km/h
